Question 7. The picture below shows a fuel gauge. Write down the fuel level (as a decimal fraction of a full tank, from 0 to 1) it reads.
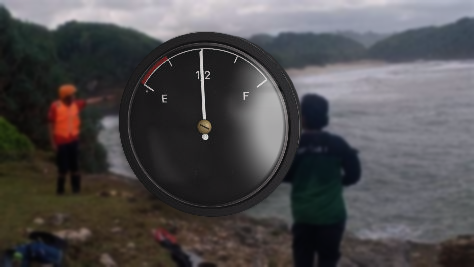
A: 0.5
